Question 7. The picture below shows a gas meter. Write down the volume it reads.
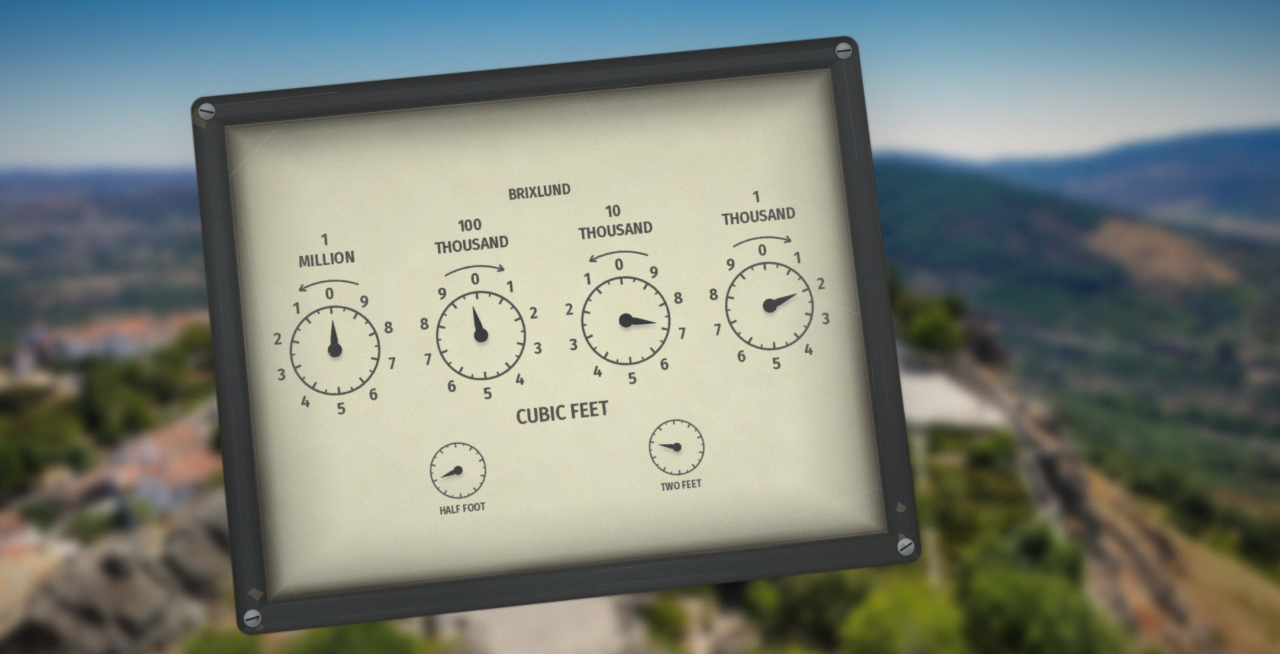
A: 997200 ft³
